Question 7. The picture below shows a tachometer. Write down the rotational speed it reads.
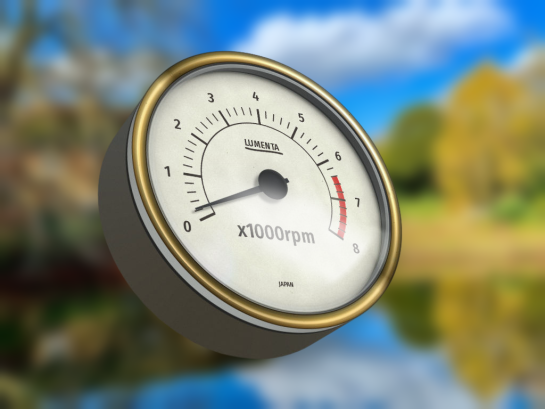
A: 200 rpm
